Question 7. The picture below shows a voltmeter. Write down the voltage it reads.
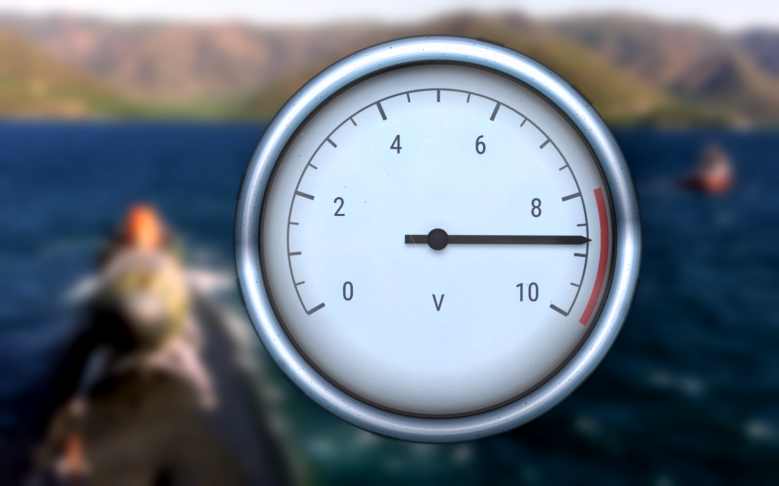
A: 8.75 V
